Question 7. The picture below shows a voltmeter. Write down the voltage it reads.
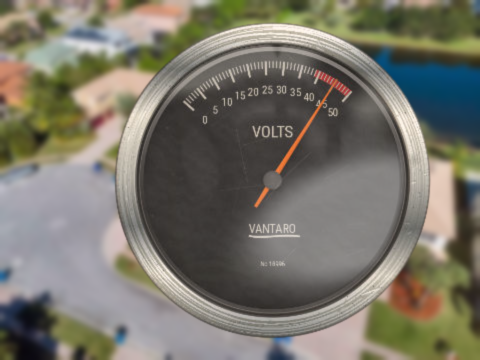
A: 45 V
